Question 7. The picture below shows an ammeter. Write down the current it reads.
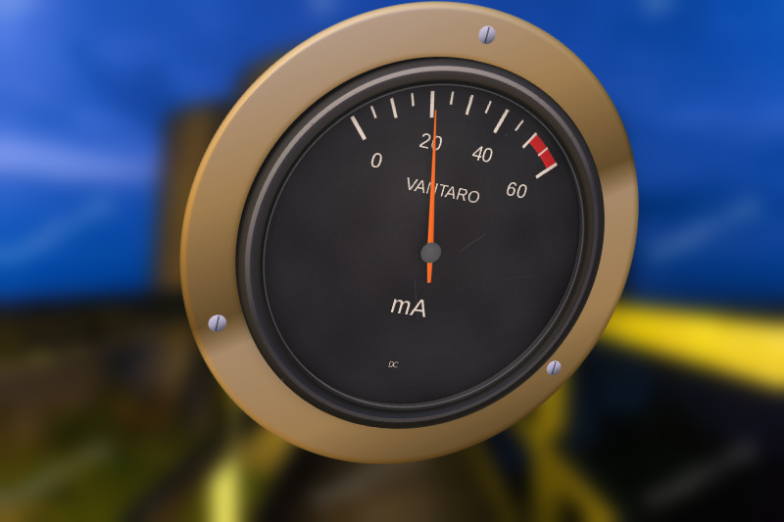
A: 20 mA
